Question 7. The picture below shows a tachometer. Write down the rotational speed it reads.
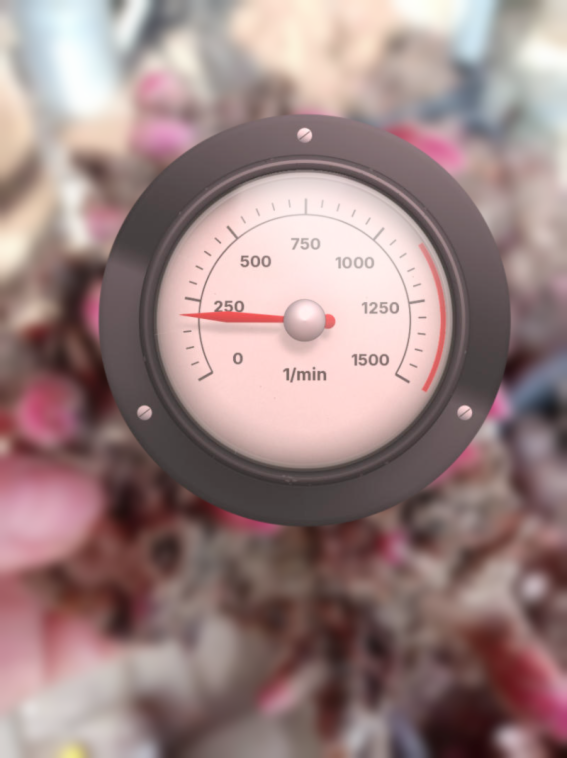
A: 200 rpm
